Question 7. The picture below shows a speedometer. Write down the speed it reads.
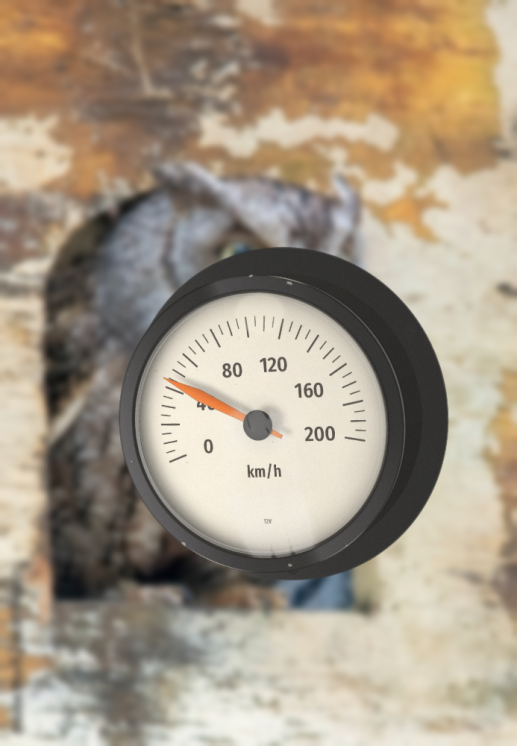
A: 45 km/h
